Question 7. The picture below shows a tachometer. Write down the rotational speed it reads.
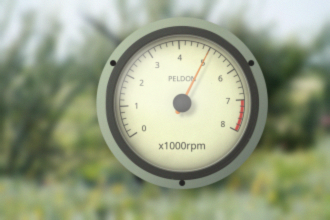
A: 5000 rpm
